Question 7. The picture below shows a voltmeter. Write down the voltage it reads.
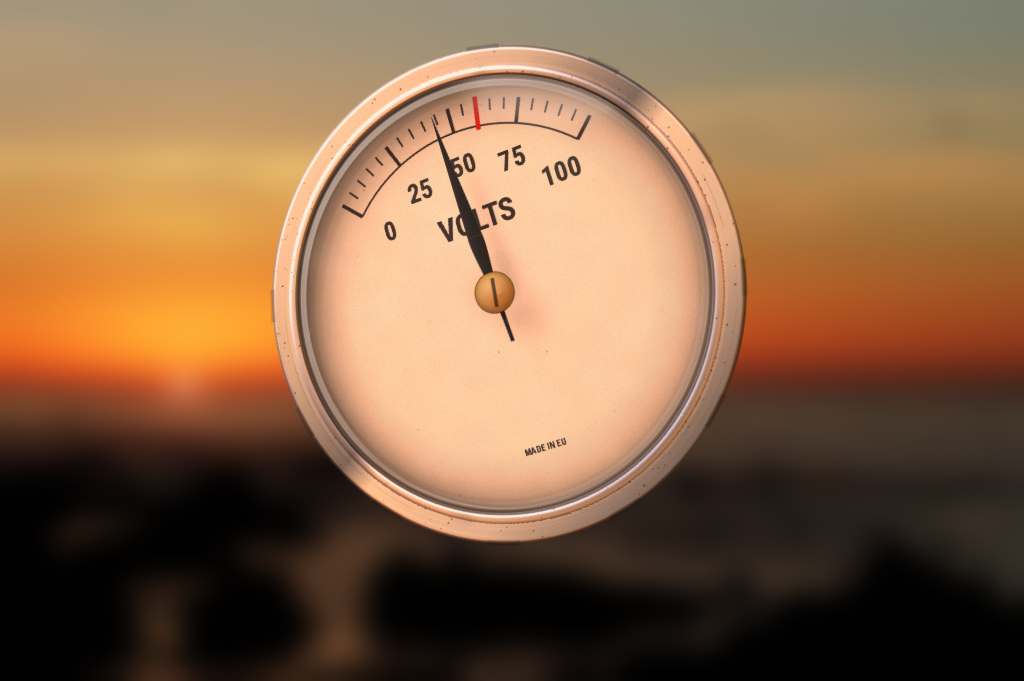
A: 45 V
